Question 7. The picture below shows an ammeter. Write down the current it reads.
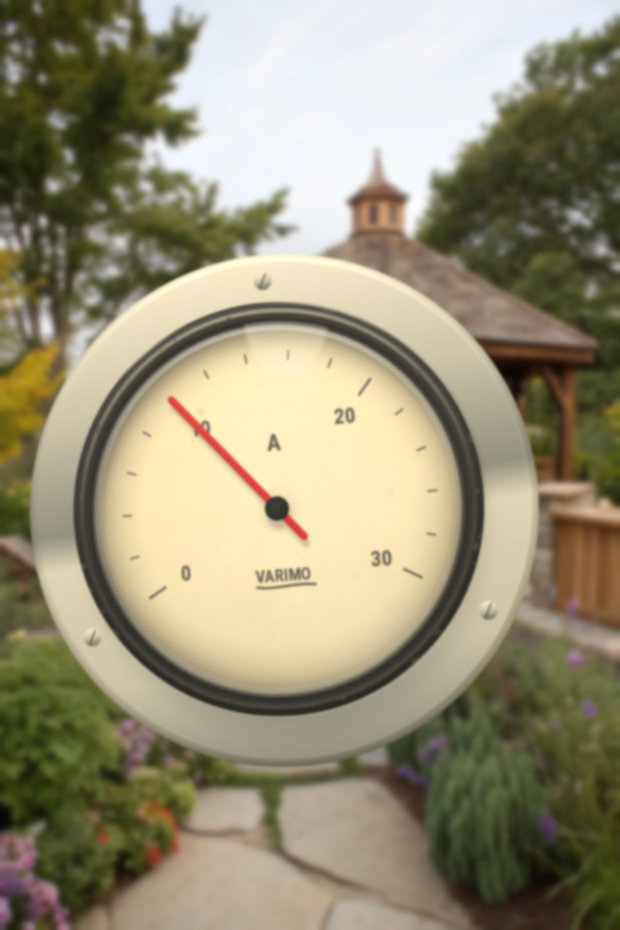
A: 10 A
